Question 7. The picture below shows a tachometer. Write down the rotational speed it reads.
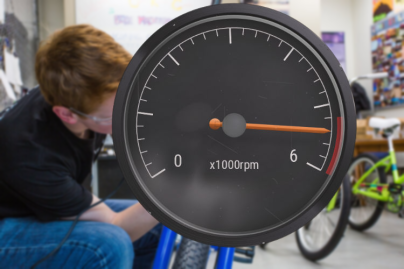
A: 5400 rpm
